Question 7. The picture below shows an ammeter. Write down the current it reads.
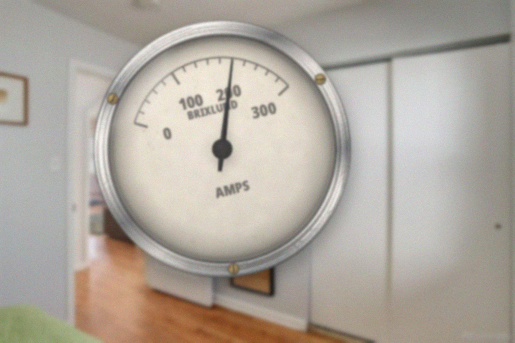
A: 200 A
